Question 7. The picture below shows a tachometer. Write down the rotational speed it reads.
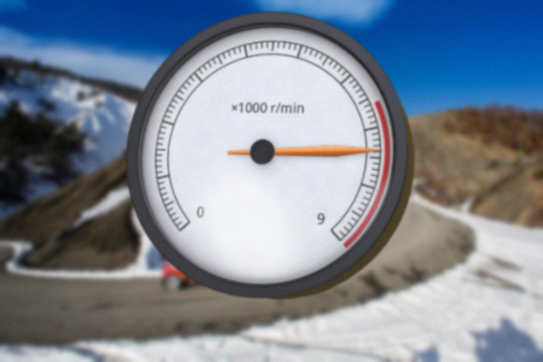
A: 7400 rpm
